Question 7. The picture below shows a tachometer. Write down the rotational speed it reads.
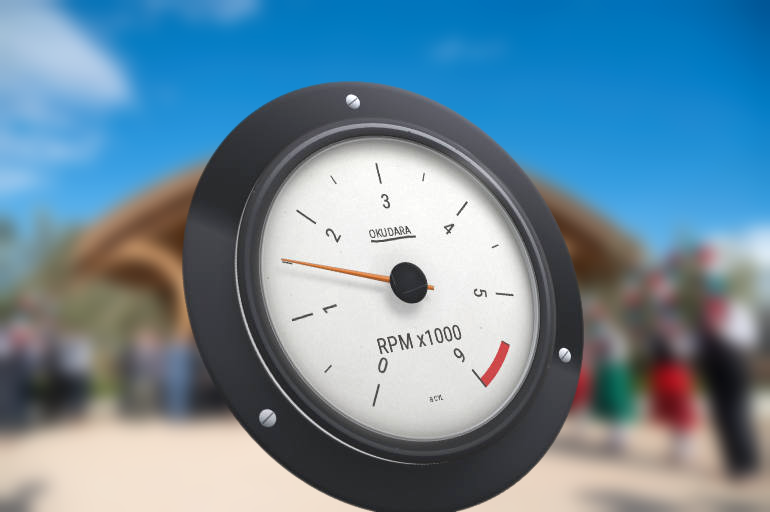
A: 1500 rpm
